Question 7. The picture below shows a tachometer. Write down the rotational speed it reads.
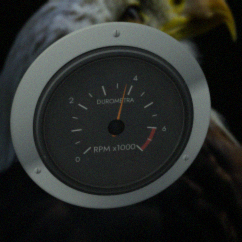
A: 3750 rpm
